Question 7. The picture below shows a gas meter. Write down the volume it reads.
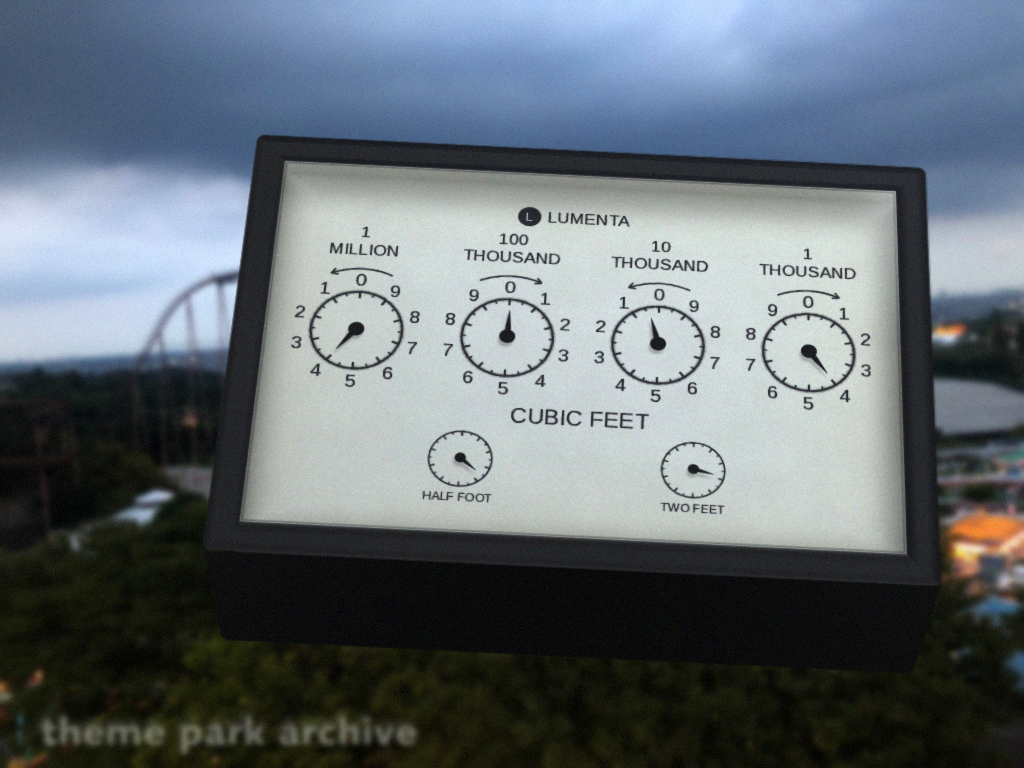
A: 400400 ft³
